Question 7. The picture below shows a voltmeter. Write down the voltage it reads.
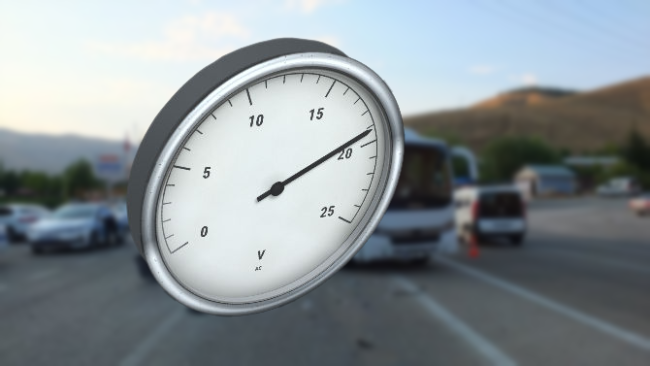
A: 19 V
